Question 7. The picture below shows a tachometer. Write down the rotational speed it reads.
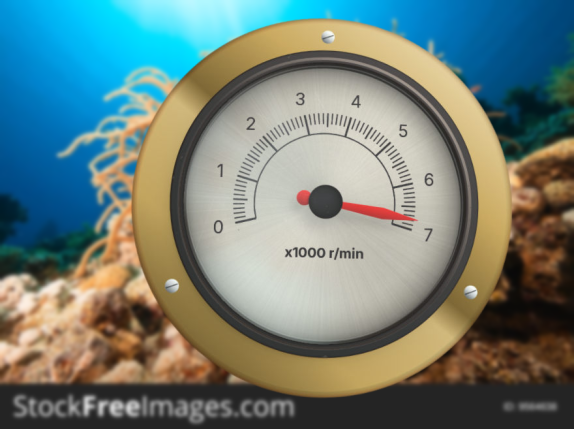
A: 6800 rpm
